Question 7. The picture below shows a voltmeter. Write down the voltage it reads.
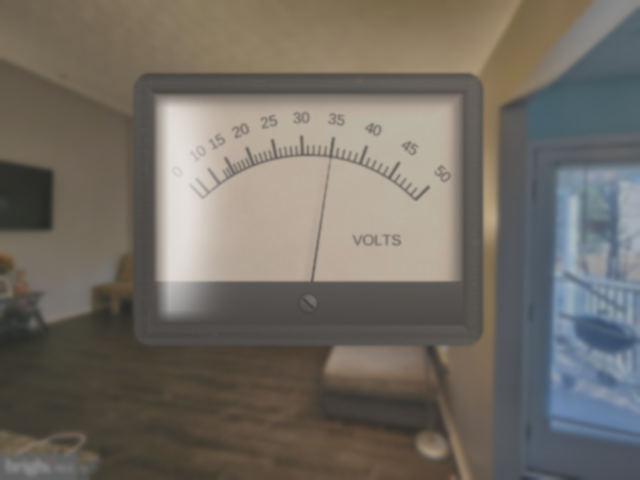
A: 35 V
